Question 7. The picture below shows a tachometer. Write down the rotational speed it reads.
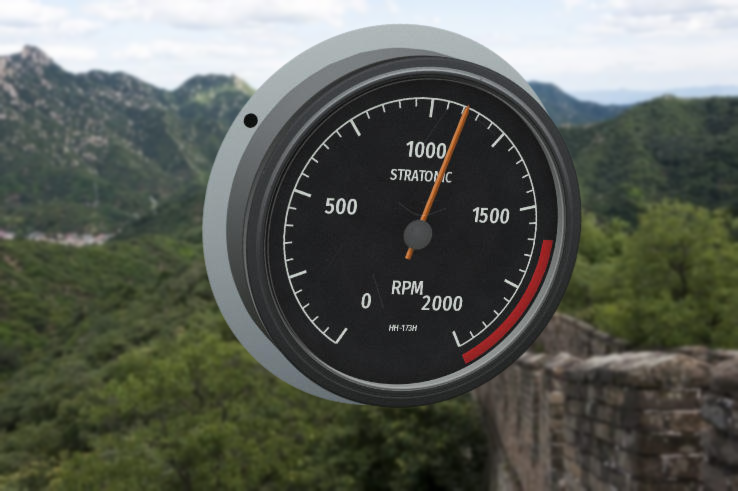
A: 1100 rpm
